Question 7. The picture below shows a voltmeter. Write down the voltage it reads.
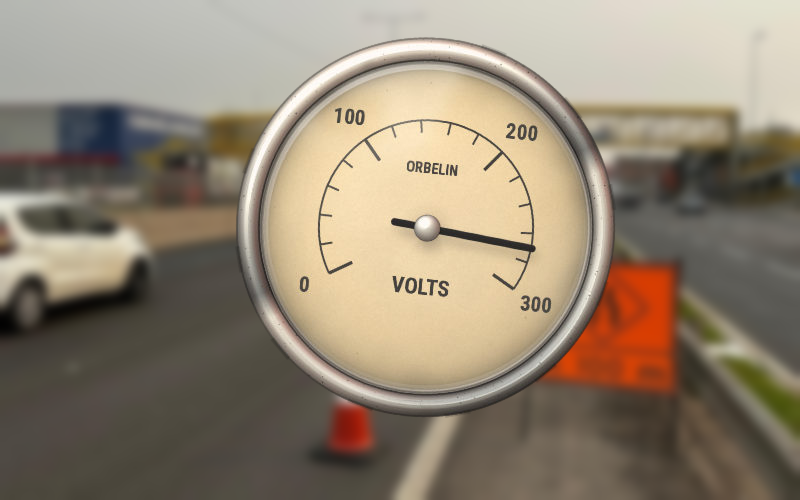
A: 270 V
